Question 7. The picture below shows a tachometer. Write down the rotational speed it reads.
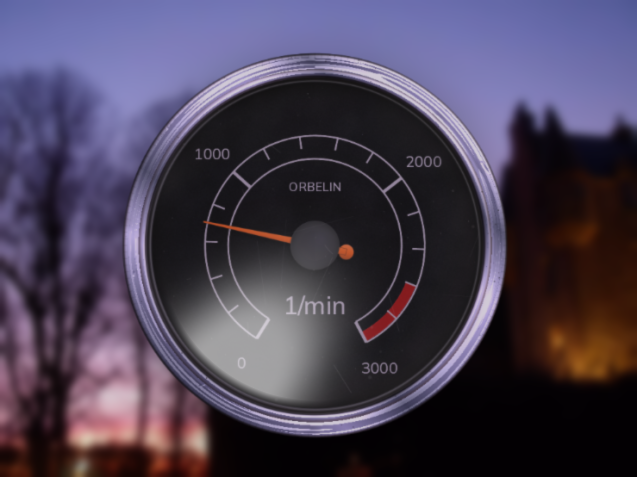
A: 700 rpm
